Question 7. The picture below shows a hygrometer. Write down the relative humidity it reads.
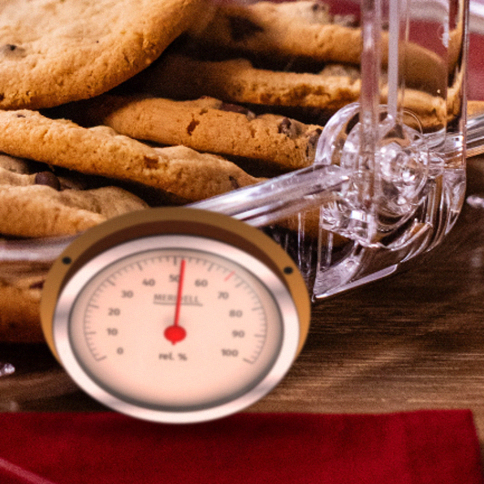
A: 52 %
